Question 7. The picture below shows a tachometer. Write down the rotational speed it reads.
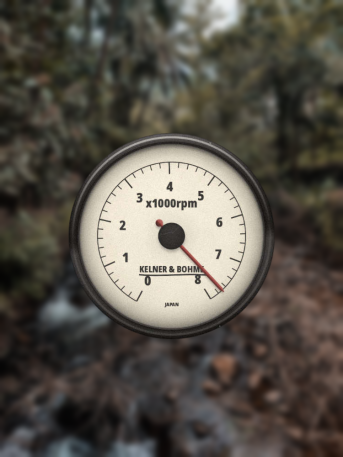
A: 7700 rpm
